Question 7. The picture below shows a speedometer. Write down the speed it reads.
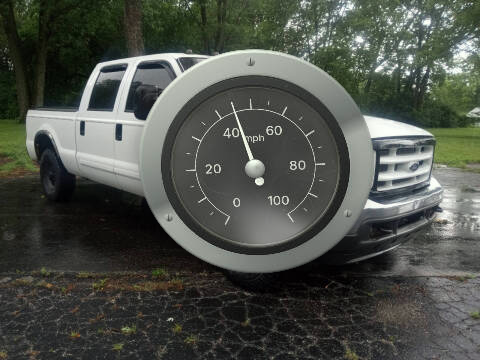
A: 45 mph
